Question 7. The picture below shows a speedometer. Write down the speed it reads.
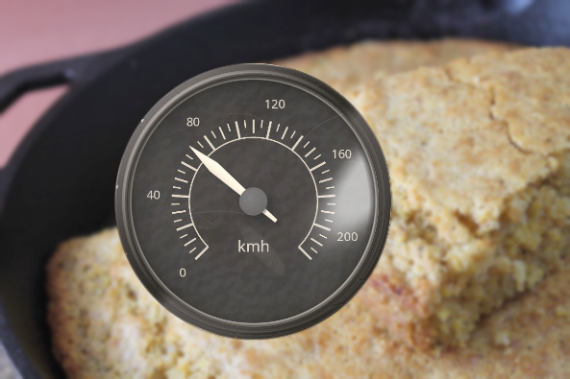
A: 70 km/h
